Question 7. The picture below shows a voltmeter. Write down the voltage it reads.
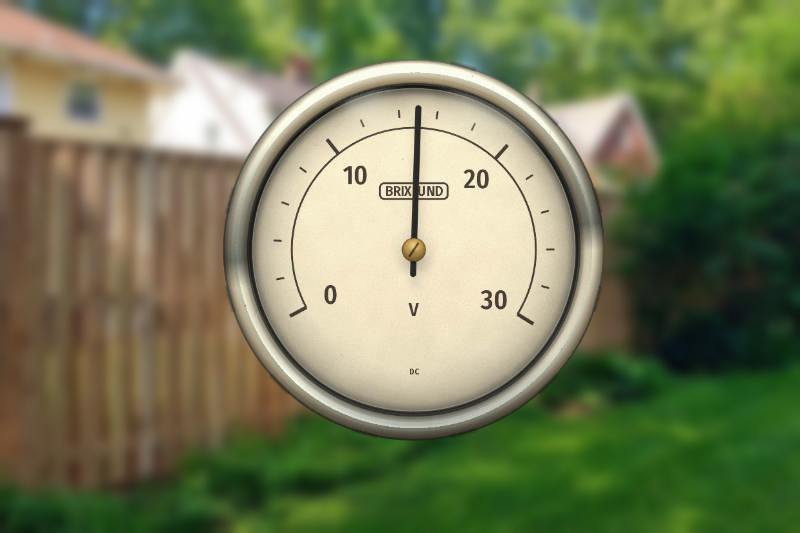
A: 15 V
